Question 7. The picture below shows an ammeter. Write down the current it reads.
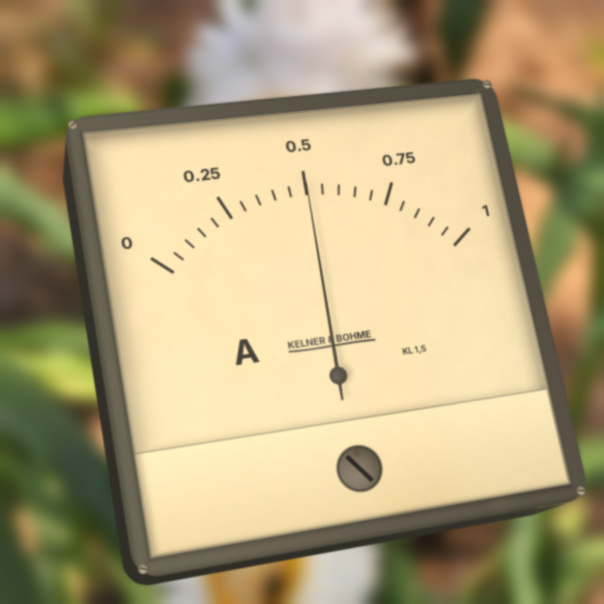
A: 0.5 A
